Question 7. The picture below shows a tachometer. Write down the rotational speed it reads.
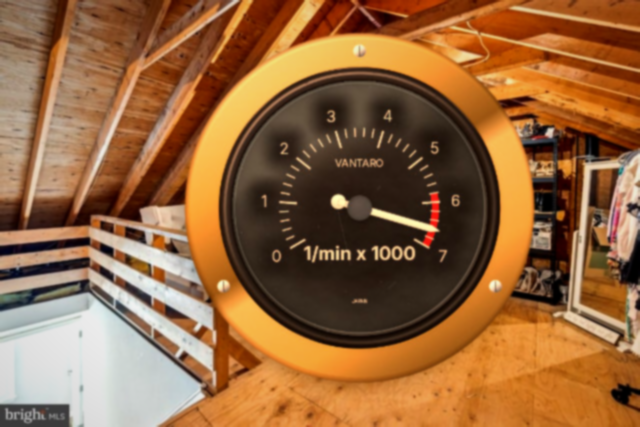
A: 6600 rpm
